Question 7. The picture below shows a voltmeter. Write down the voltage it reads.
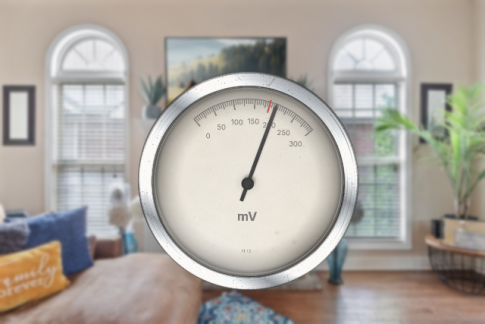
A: 200 mV
